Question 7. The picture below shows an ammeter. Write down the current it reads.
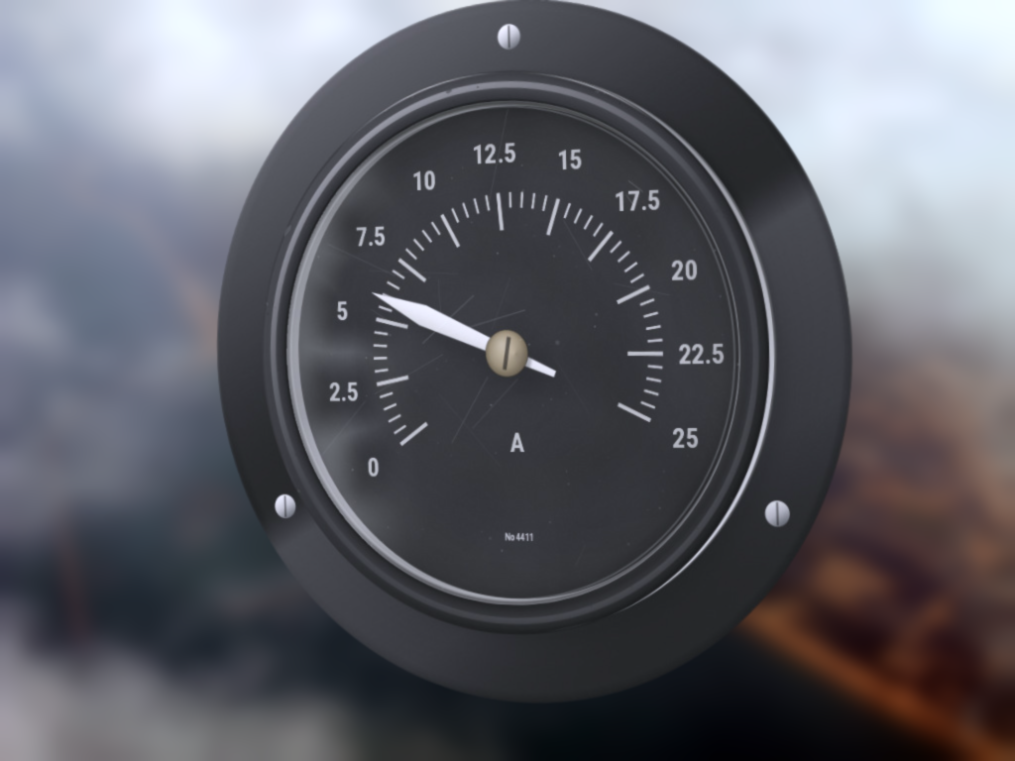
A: 6 A
